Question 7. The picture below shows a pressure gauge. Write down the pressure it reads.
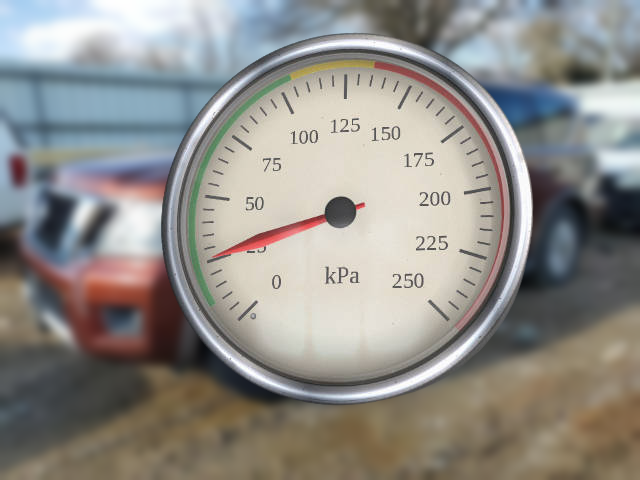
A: 25 kPa
